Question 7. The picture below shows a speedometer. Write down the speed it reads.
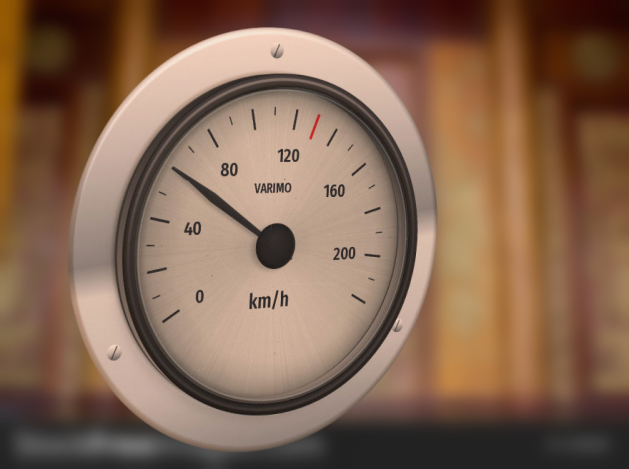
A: 60 km/h
